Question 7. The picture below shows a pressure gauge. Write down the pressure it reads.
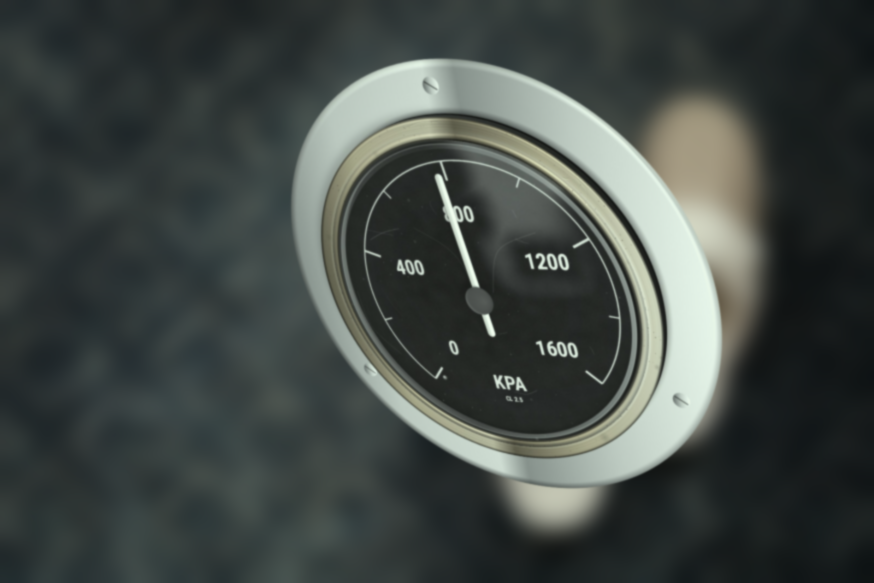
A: 800 kPa
